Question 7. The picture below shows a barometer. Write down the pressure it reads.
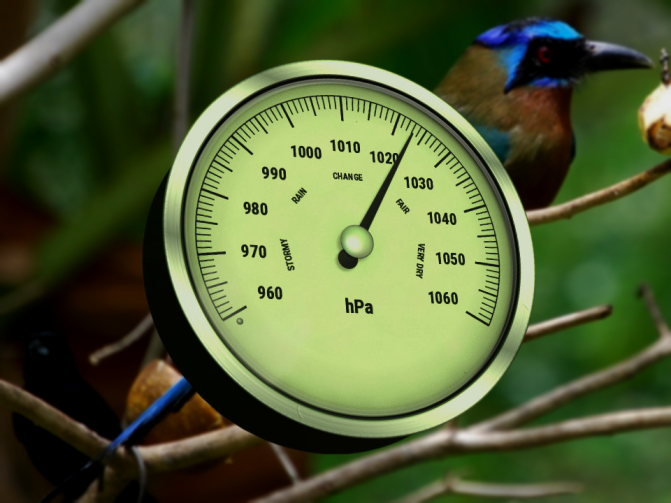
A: 1023 hPa
